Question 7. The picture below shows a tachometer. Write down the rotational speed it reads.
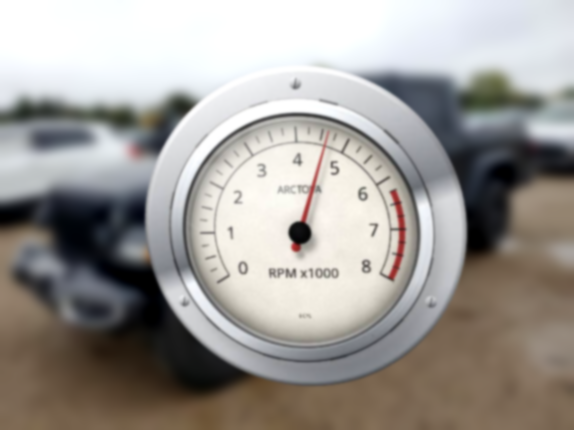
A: 4625 rpm
